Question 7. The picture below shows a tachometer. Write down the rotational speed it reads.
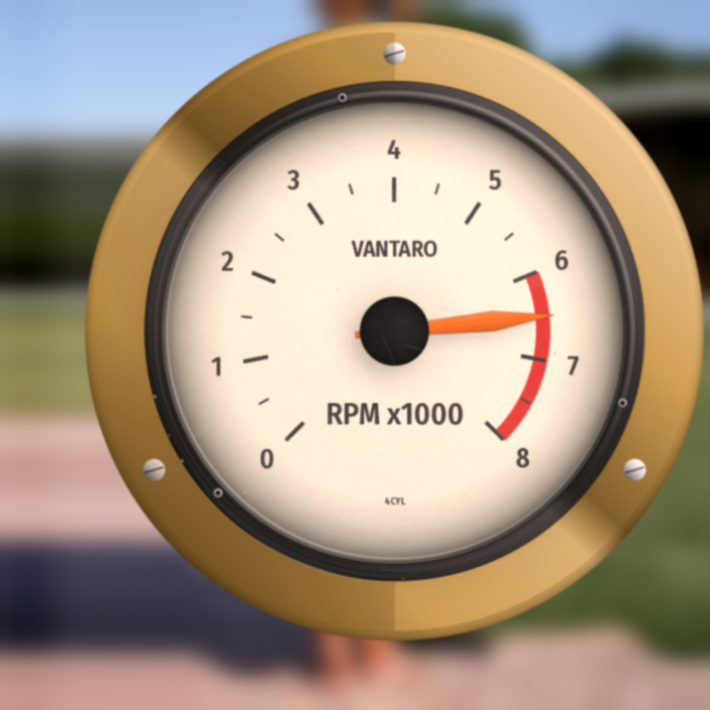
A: 6500 rpm
